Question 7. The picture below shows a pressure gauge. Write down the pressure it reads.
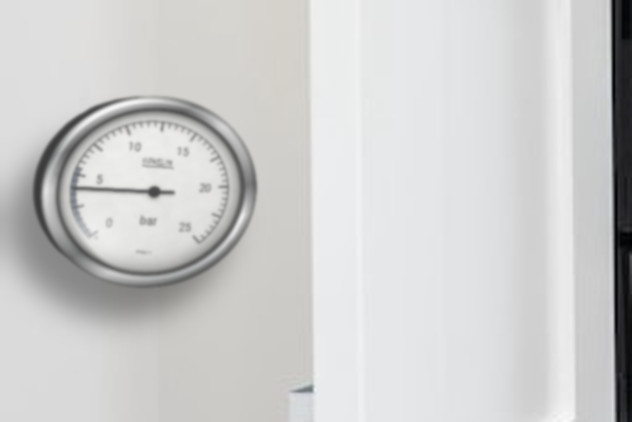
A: 4 bar
